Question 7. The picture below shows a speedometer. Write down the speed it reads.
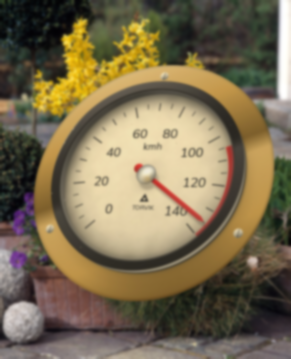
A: 135 km/h
